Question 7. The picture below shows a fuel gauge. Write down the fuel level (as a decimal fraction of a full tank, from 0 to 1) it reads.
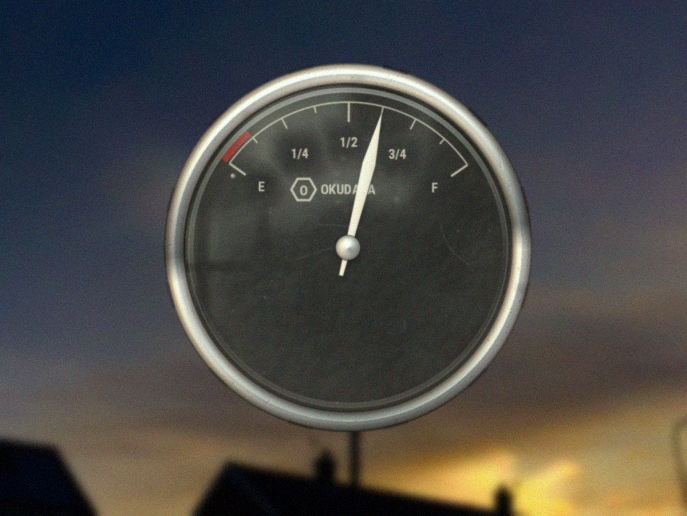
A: 0.625
